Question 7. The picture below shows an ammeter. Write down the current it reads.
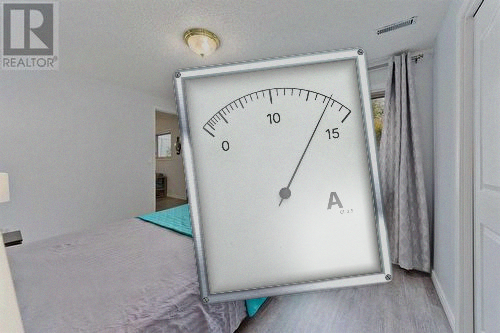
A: 13.75 A
